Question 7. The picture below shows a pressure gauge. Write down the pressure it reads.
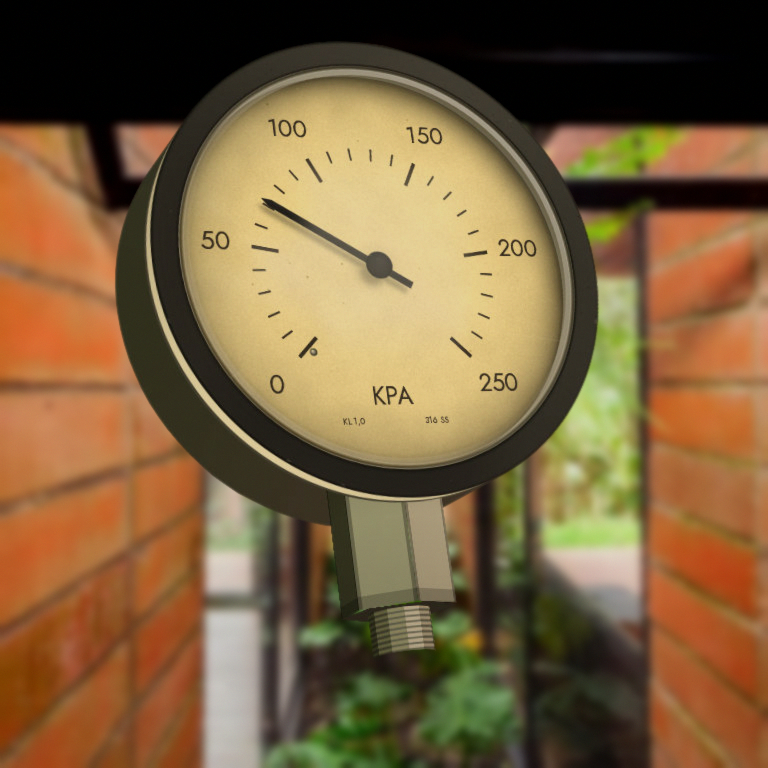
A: 70 kPa
